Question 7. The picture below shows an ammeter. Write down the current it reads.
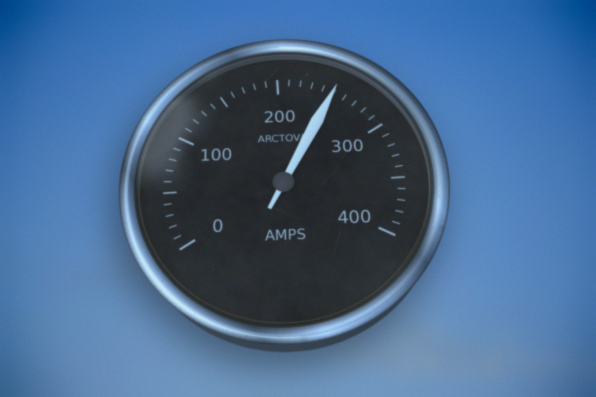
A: 250 A
